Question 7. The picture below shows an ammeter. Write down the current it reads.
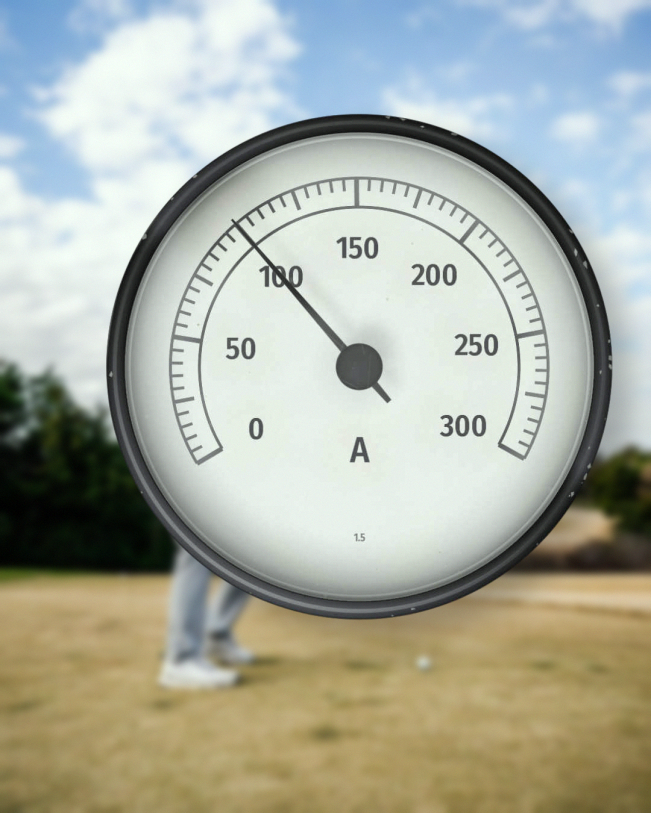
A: 100 A
